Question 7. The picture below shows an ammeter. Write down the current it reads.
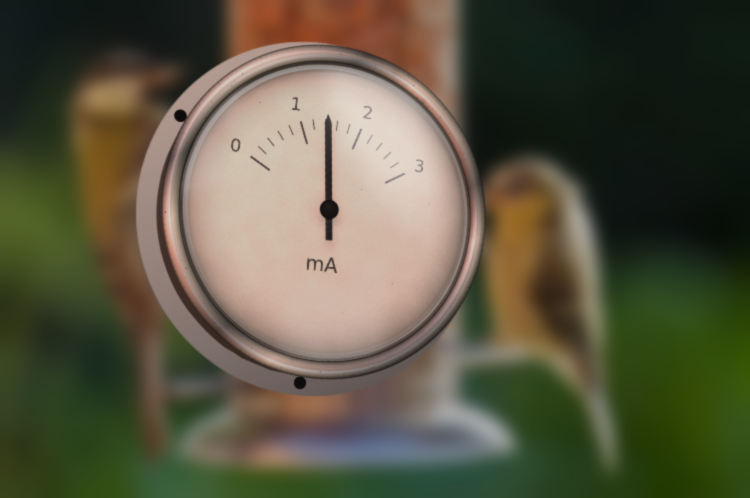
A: 1.4 mA
